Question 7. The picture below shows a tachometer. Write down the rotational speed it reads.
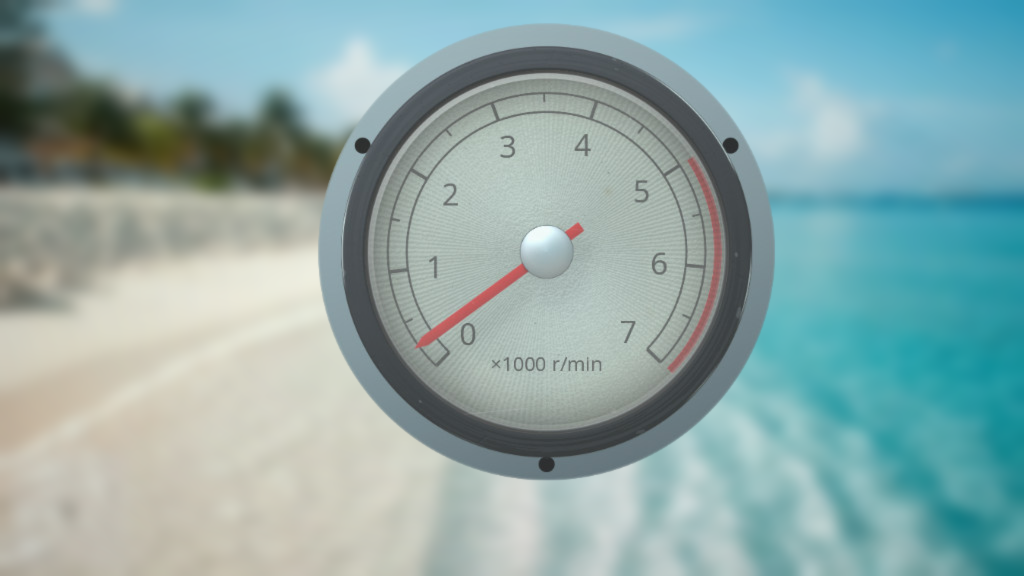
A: 250 rpm
